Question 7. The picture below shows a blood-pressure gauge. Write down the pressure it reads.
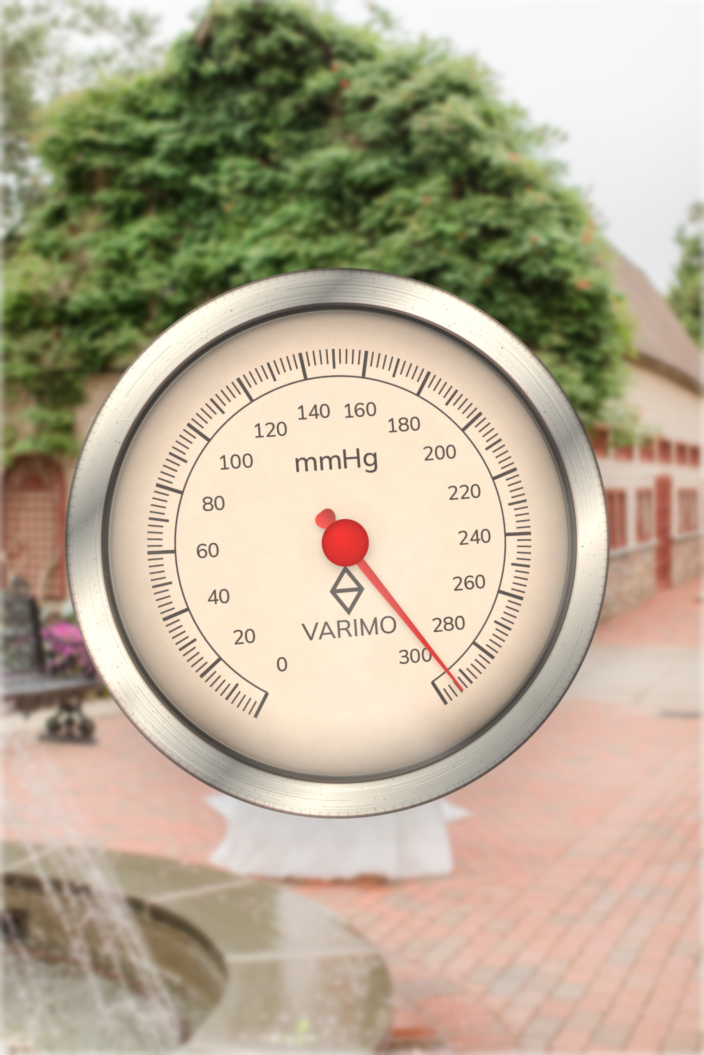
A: 294 mmHg
